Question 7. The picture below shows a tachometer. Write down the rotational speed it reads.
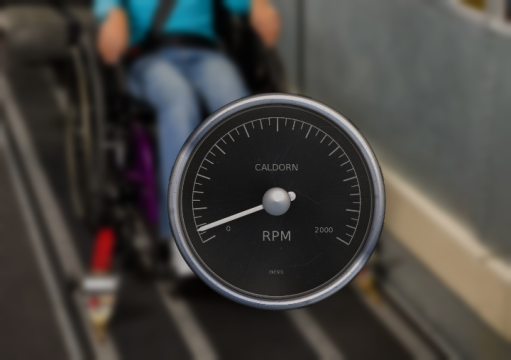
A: 75 rpm
